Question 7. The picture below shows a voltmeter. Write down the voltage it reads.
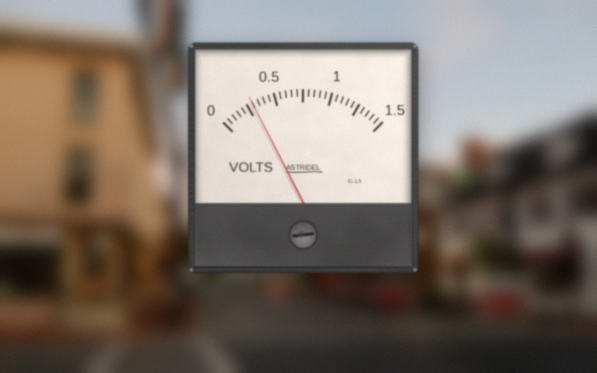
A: 0.3 V
